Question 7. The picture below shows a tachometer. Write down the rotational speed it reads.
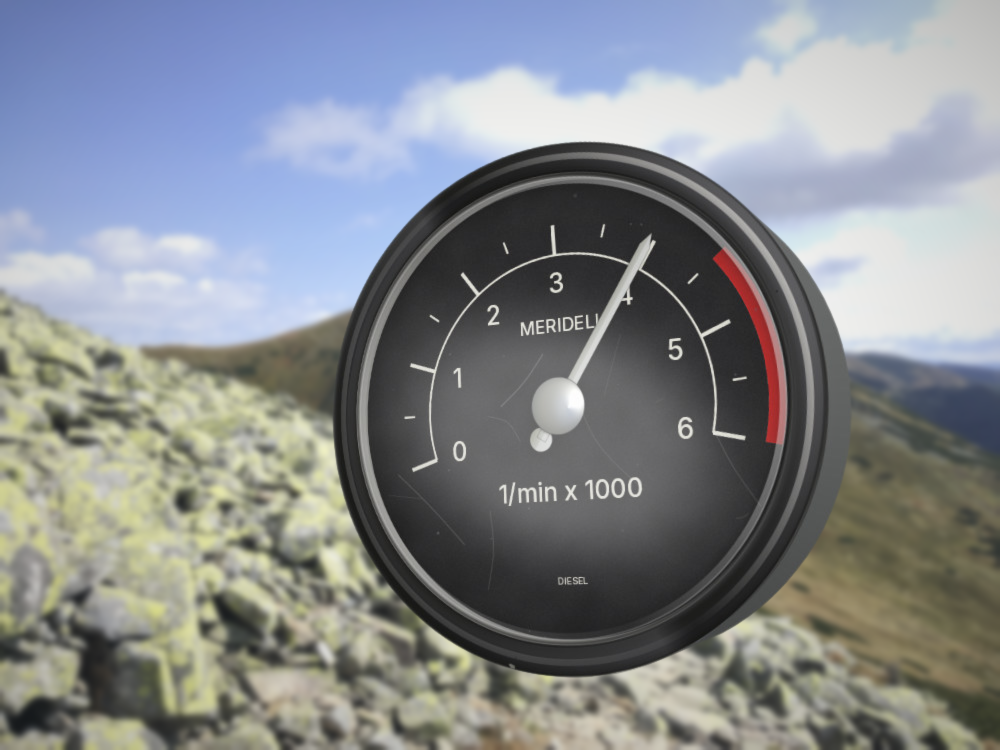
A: 4000 rpm
